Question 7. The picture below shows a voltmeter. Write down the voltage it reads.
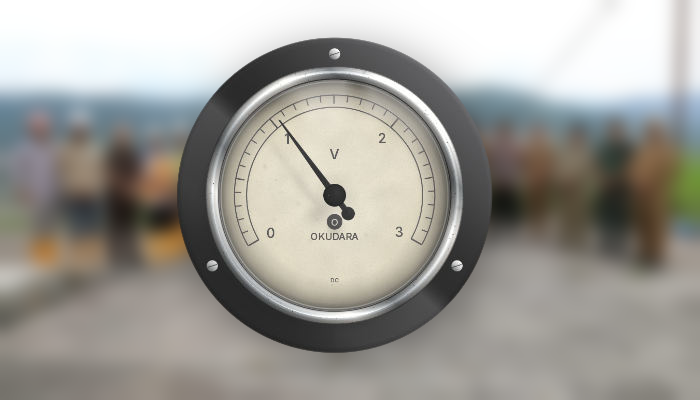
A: 1.05 V
